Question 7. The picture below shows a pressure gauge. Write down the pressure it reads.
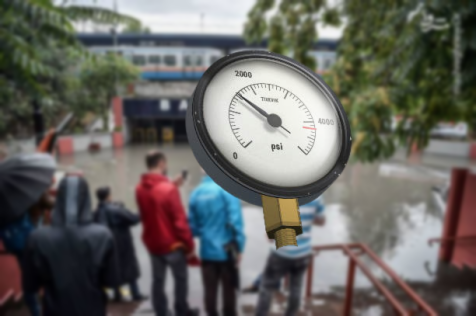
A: 1500 psi
